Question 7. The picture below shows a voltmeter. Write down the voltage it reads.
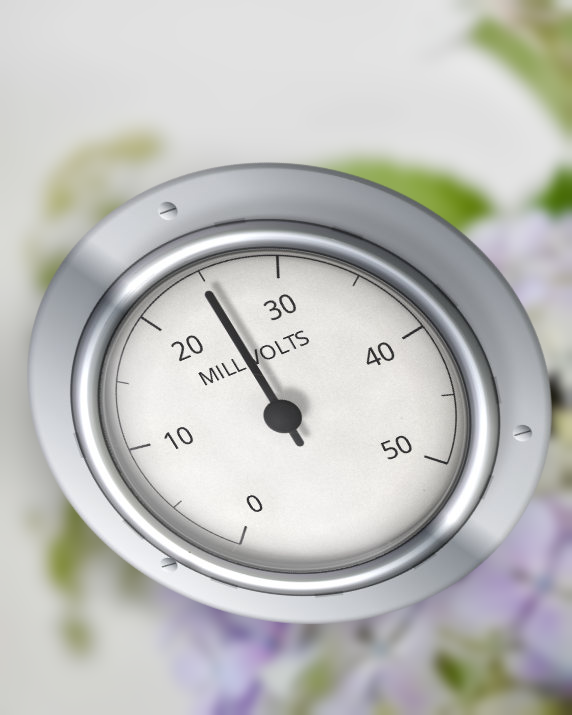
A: 25 mV
